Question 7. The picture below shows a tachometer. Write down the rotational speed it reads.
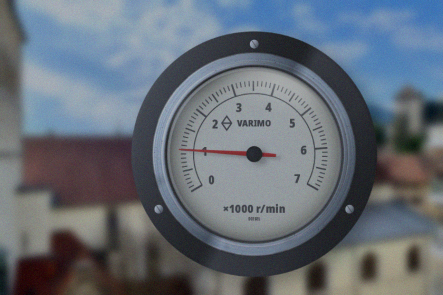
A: 1000 rpm
